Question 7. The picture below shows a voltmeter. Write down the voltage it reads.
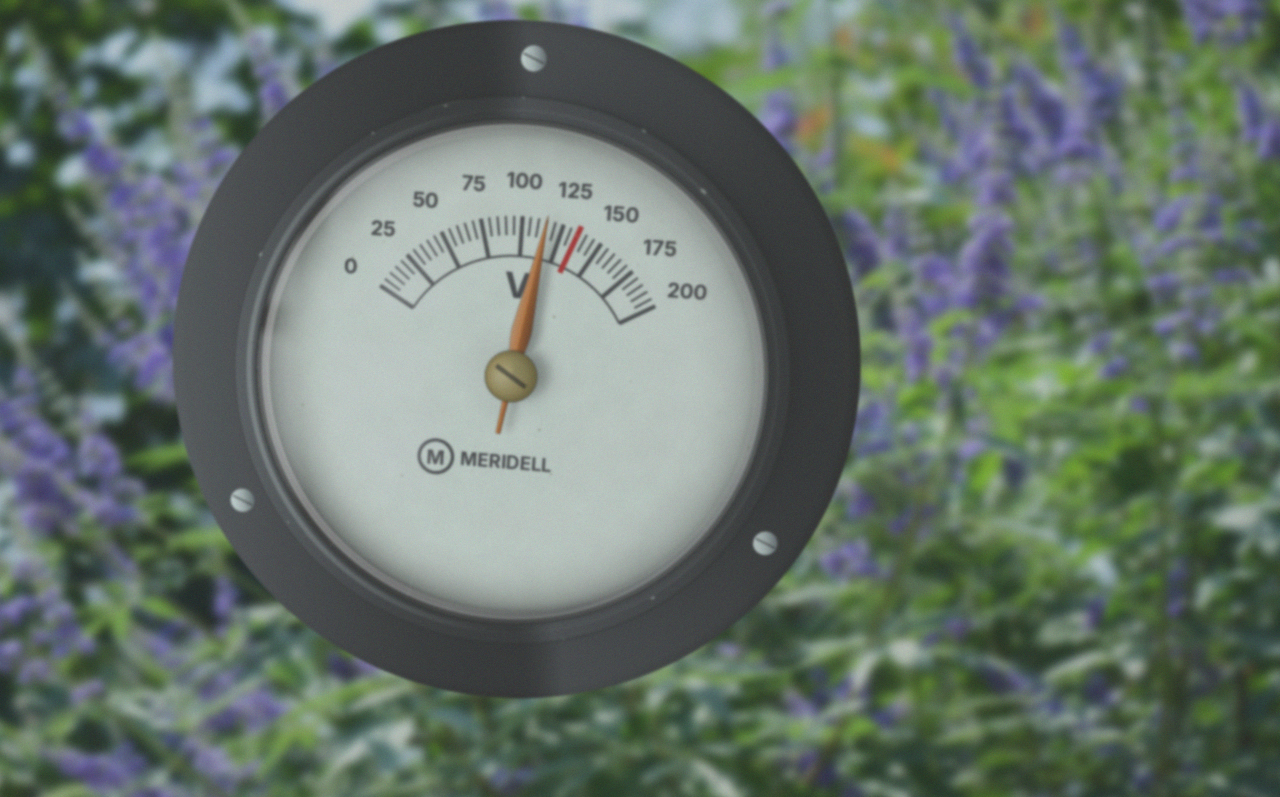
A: 115 V
